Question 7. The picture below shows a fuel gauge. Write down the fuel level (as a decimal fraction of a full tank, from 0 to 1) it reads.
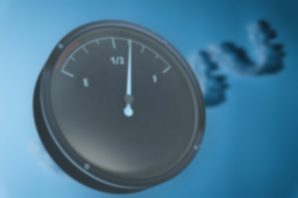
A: 0.625
